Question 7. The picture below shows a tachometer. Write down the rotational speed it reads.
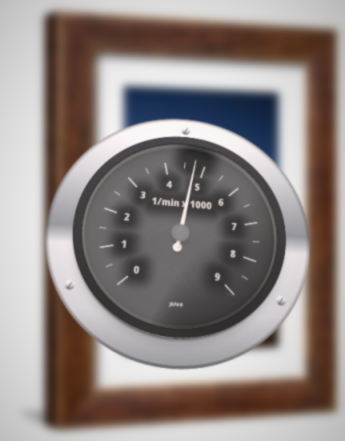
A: 4750 rpm
